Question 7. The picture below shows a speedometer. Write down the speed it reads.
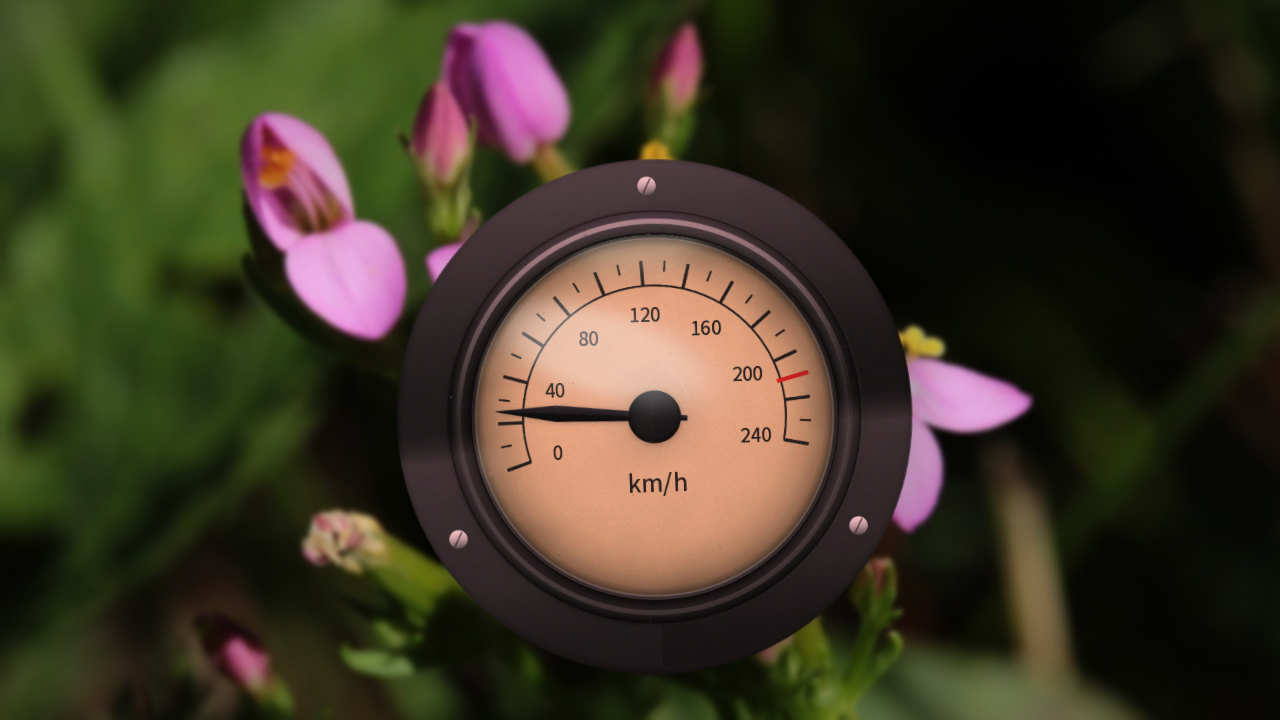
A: 25 km/h
